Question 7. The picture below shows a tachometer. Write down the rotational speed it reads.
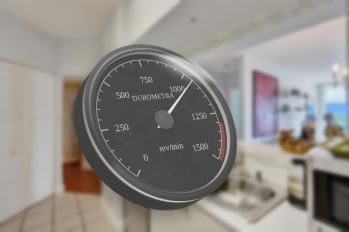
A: 1050 rpm
